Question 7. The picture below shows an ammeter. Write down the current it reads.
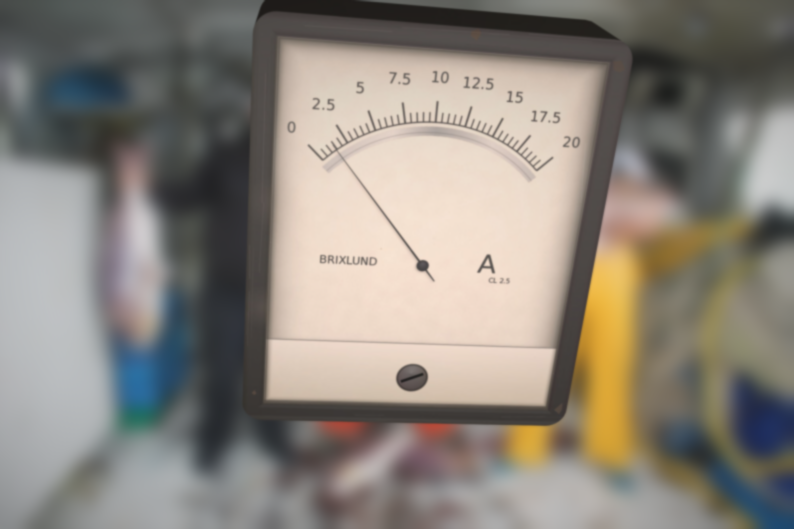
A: 1.5 A
